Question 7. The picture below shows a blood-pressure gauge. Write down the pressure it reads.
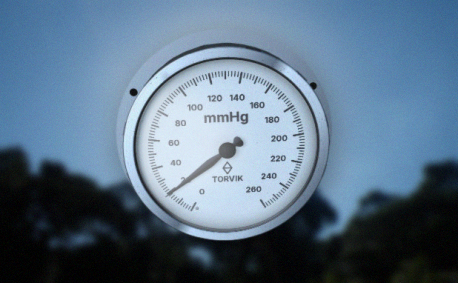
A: 20 mmHg
